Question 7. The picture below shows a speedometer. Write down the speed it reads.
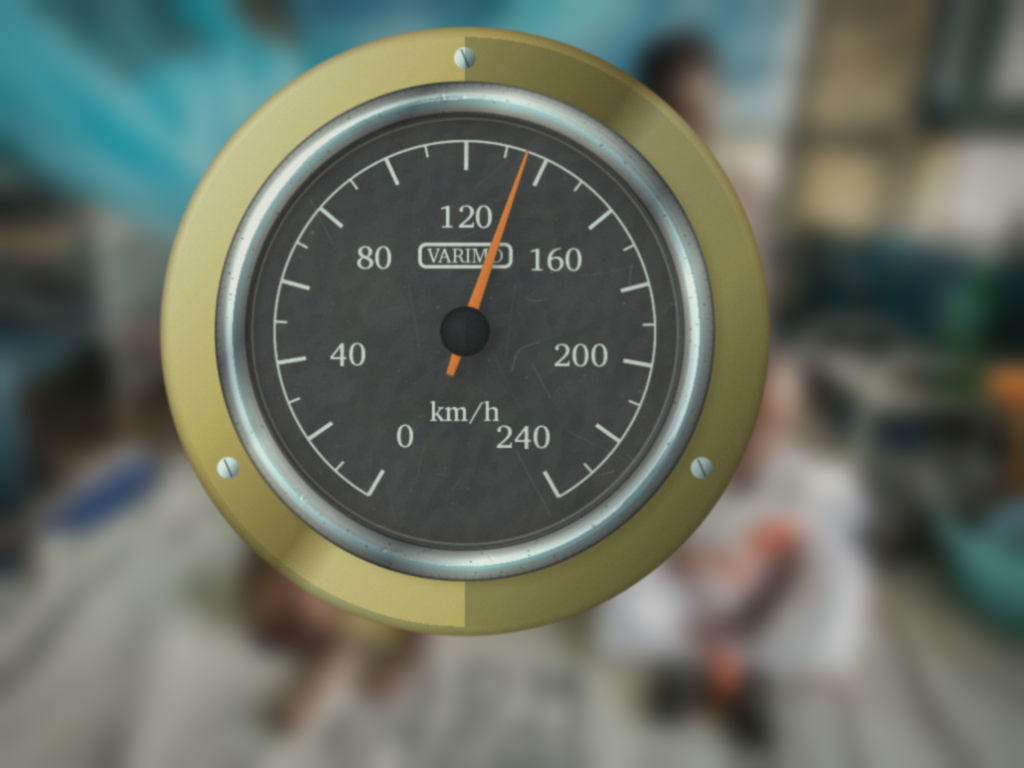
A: 135 km/h
